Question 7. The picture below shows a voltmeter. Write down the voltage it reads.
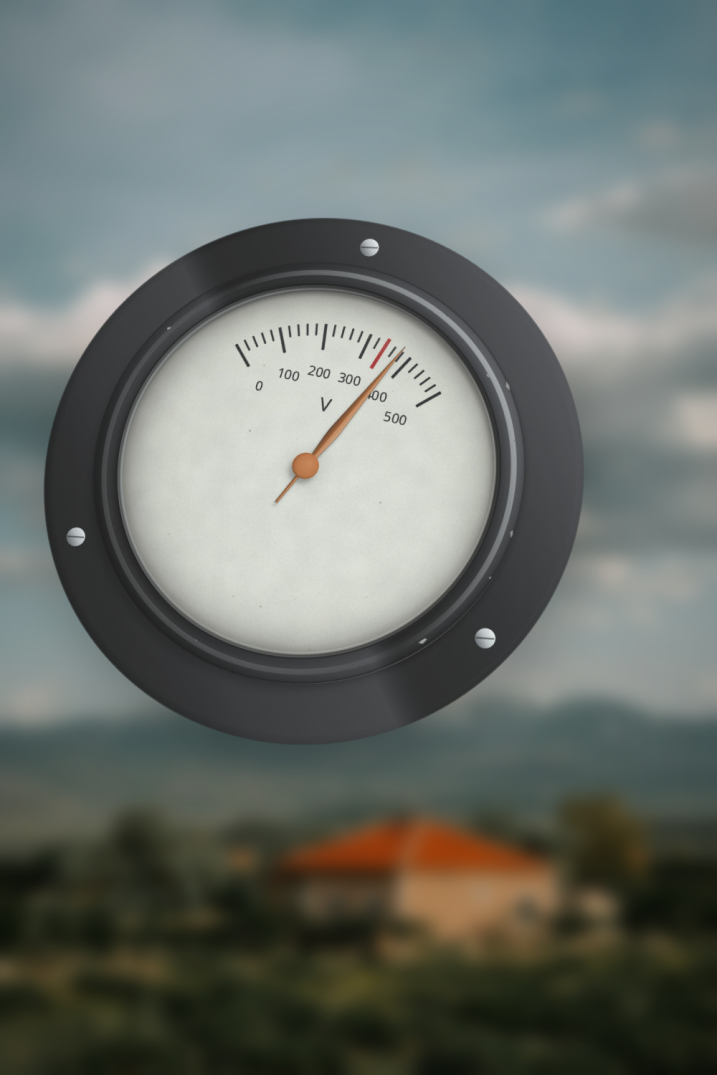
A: 380 V
